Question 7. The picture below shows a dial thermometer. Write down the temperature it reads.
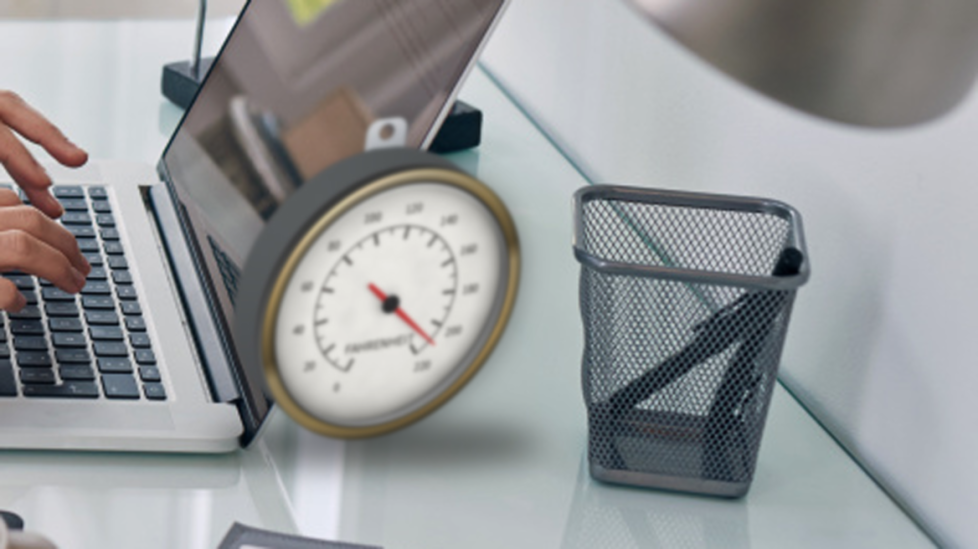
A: 210 °F
